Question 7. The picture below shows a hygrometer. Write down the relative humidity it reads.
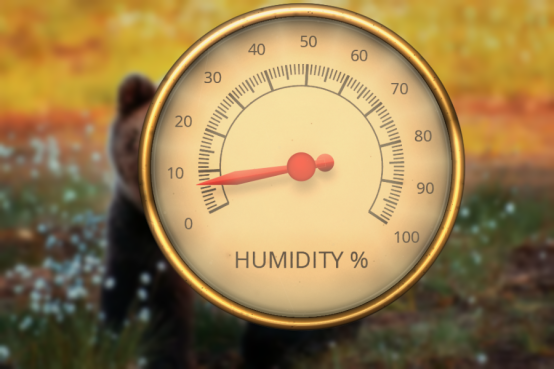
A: 7 %
